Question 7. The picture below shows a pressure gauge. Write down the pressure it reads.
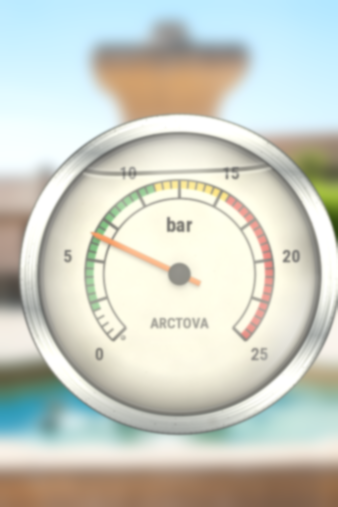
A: 6.5 bar
